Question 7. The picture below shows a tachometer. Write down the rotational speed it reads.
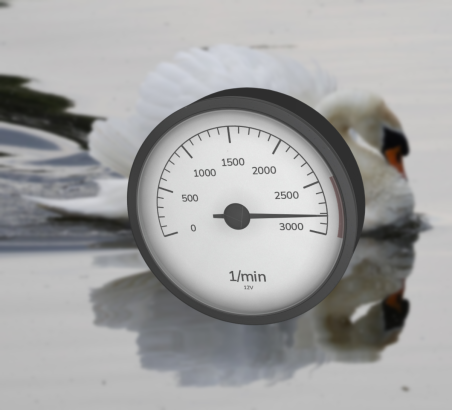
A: 2800 rpm
